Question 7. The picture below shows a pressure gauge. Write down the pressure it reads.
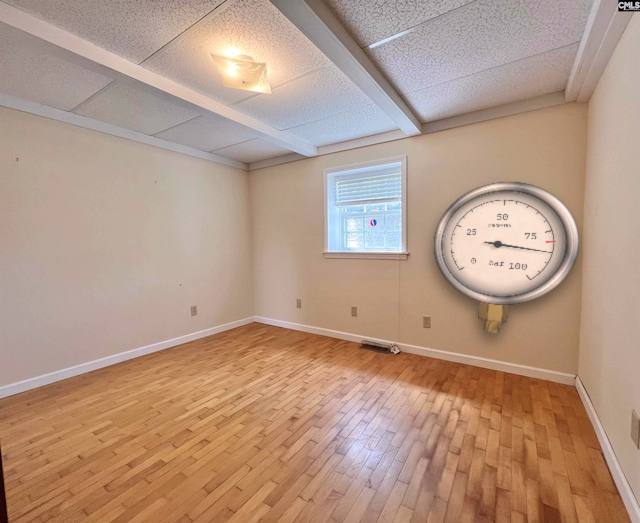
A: 85 bar
